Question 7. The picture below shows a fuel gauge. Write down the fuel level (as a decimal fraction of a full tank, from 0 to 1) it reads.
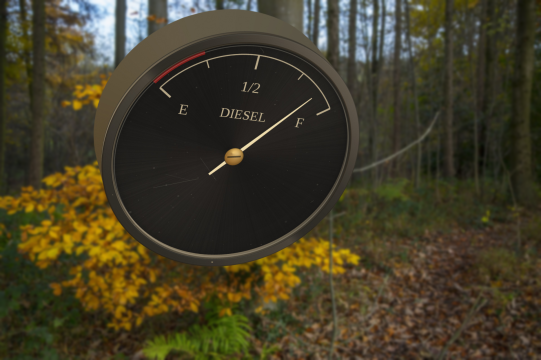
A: 0.875
